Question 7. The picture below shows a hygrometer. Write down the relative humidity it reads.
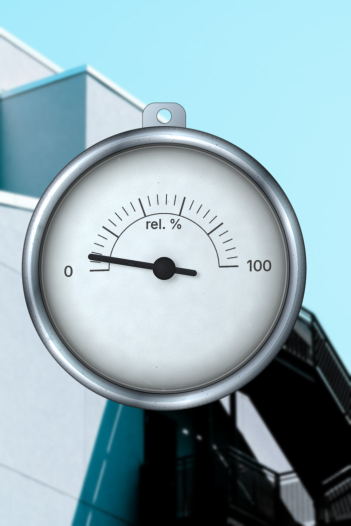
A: 6 %
